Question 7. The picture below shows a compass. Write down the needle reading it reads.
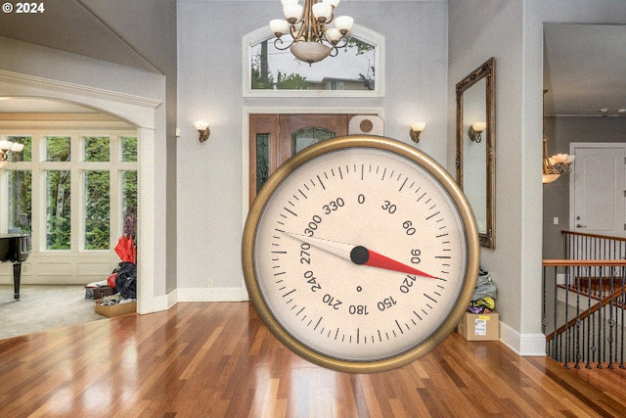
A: 105 °
